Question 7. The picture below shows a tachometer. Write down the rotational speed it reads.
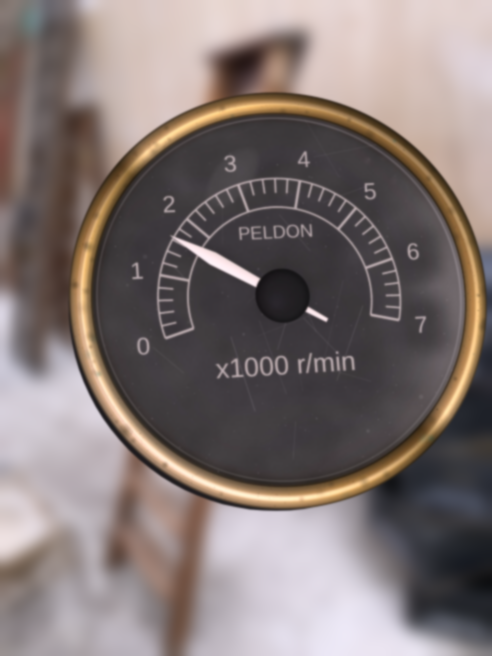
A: 1600 rpm
